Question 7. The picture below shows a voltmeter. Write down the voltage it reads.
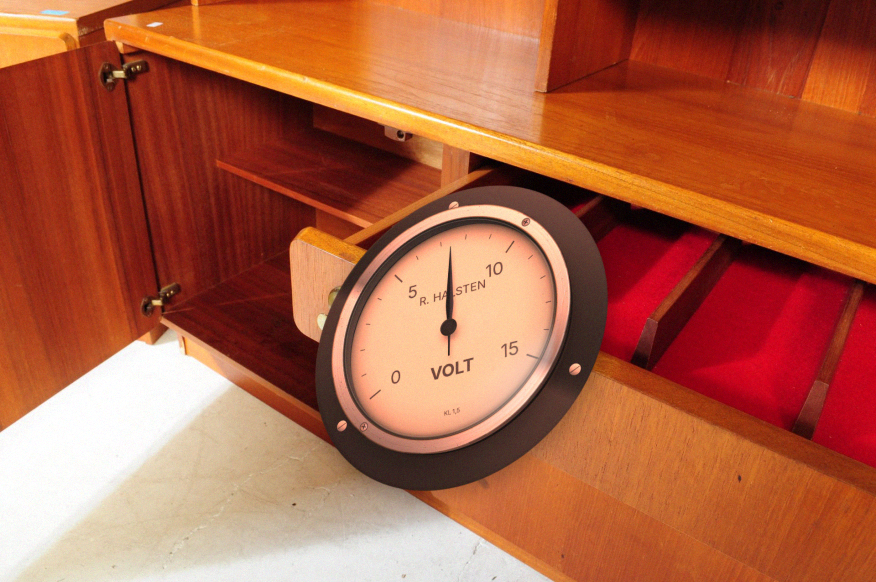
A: 7.5 V
